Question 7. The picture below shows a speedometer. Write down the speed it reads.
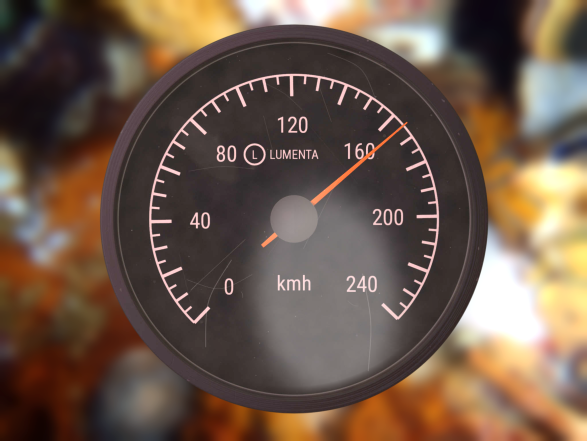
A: 165 km/h
